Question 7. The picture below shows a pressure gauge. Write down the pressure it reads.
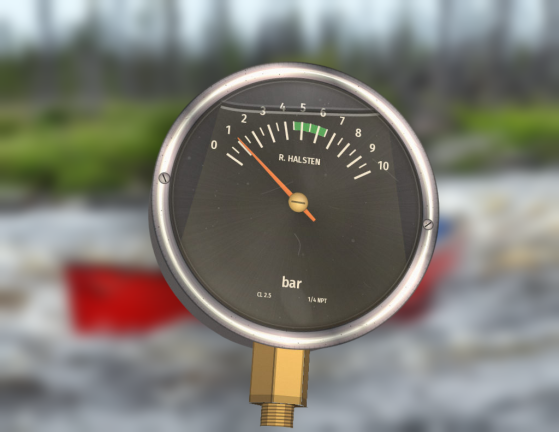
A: 1 bar
